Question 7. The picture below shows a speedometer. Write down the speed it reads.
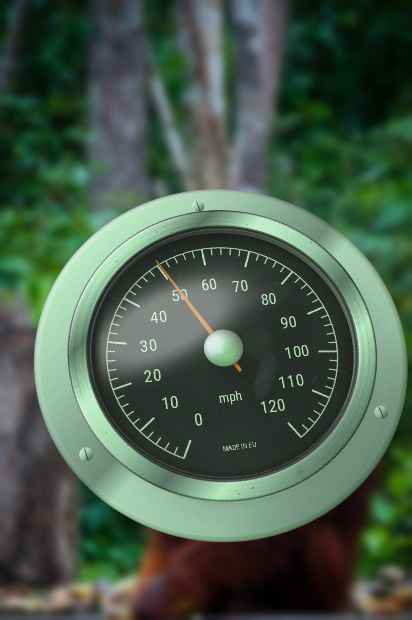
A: 50 mph
